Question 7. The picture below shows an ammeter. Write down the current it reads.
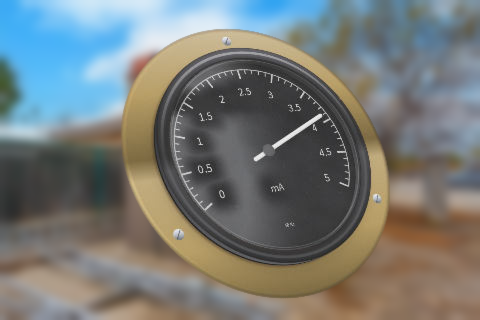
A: 3.9 mA
